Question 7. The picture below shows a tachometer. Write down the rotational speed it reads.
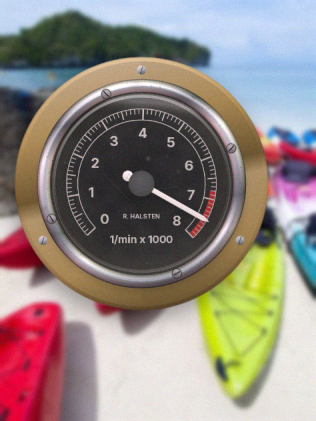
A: 7500 rpm
